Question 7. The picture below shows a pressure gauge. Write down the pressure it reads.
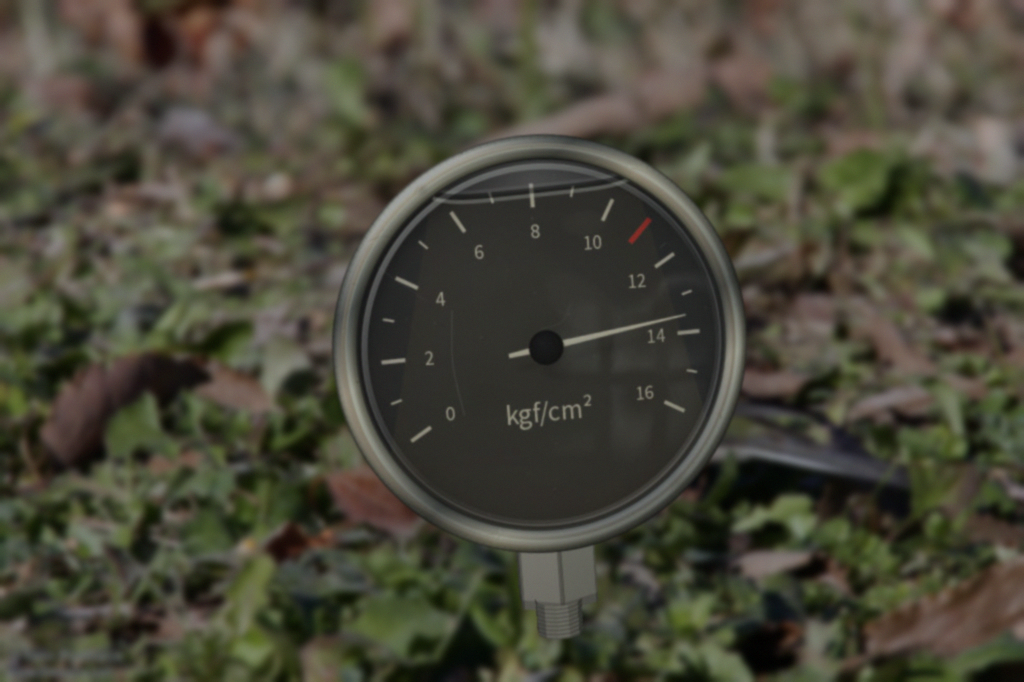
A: 13.5 kg/cm²
